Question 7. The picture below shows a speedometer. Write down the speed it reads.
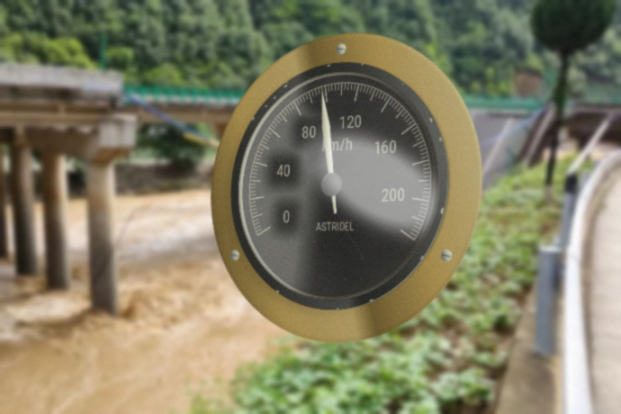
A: 100 km/h
